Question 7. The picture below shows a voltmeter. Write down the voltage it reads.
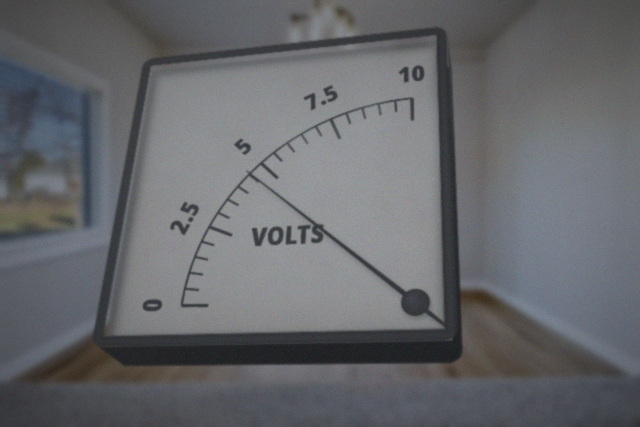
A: 4.5 V
